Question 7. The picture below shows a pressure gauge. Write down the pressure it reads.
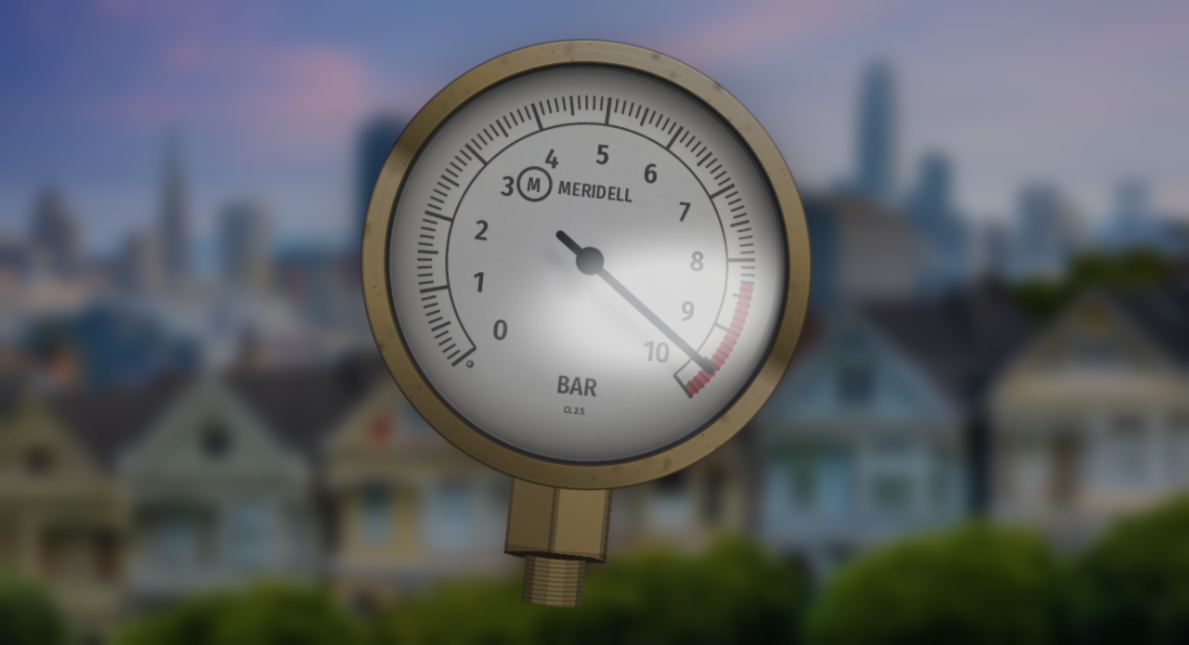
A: 9.6 bar
